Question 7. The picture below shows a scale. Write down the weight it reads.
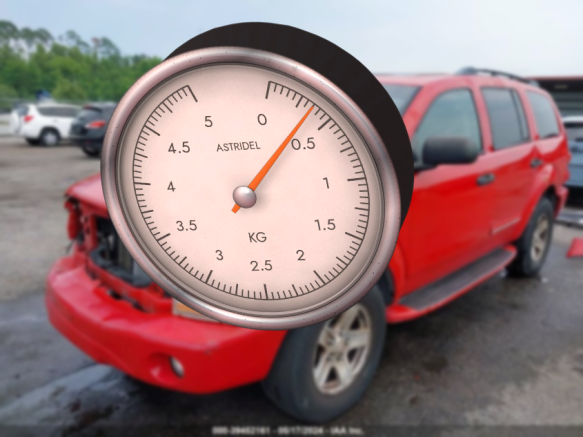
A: 0.35 kg
